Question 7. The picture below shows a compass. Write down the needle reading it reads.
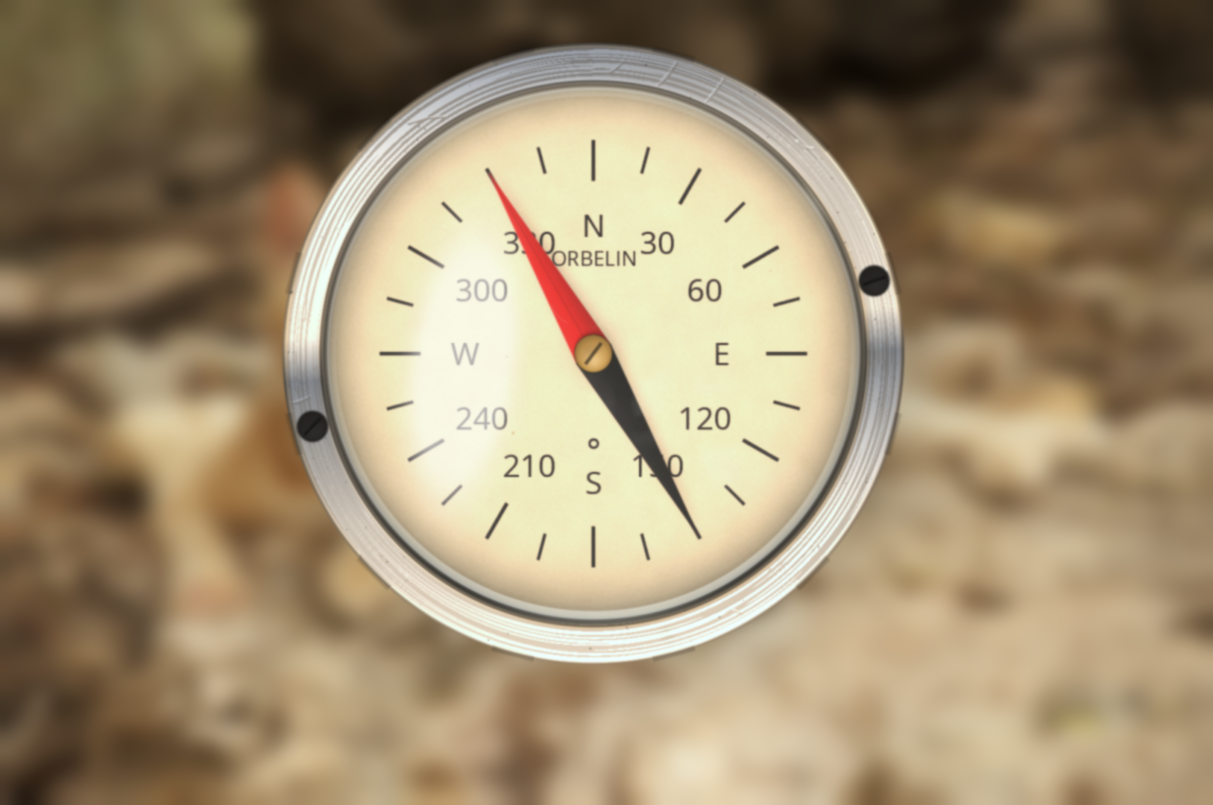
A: 330 °
